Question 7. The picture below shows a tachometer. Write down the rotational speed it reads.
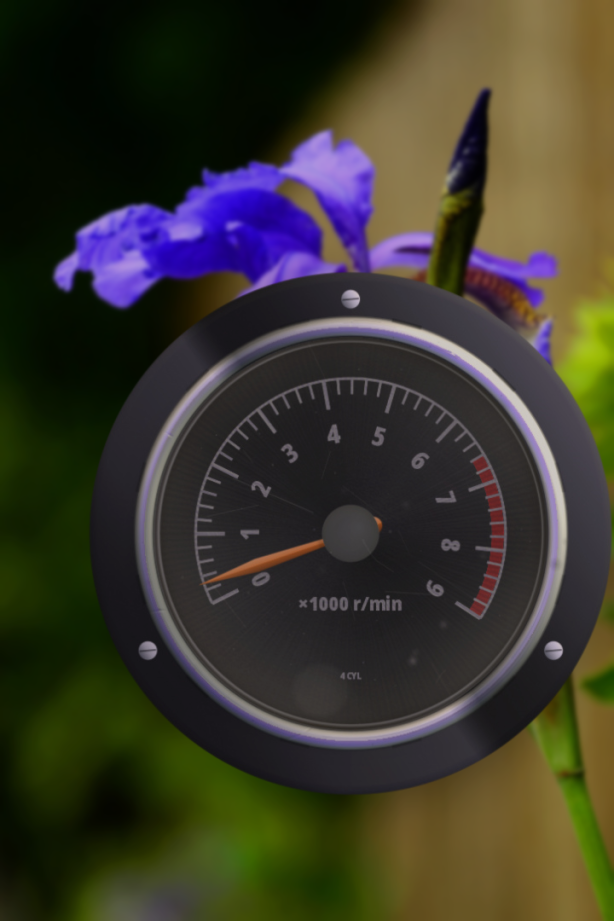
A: 300 rpm
